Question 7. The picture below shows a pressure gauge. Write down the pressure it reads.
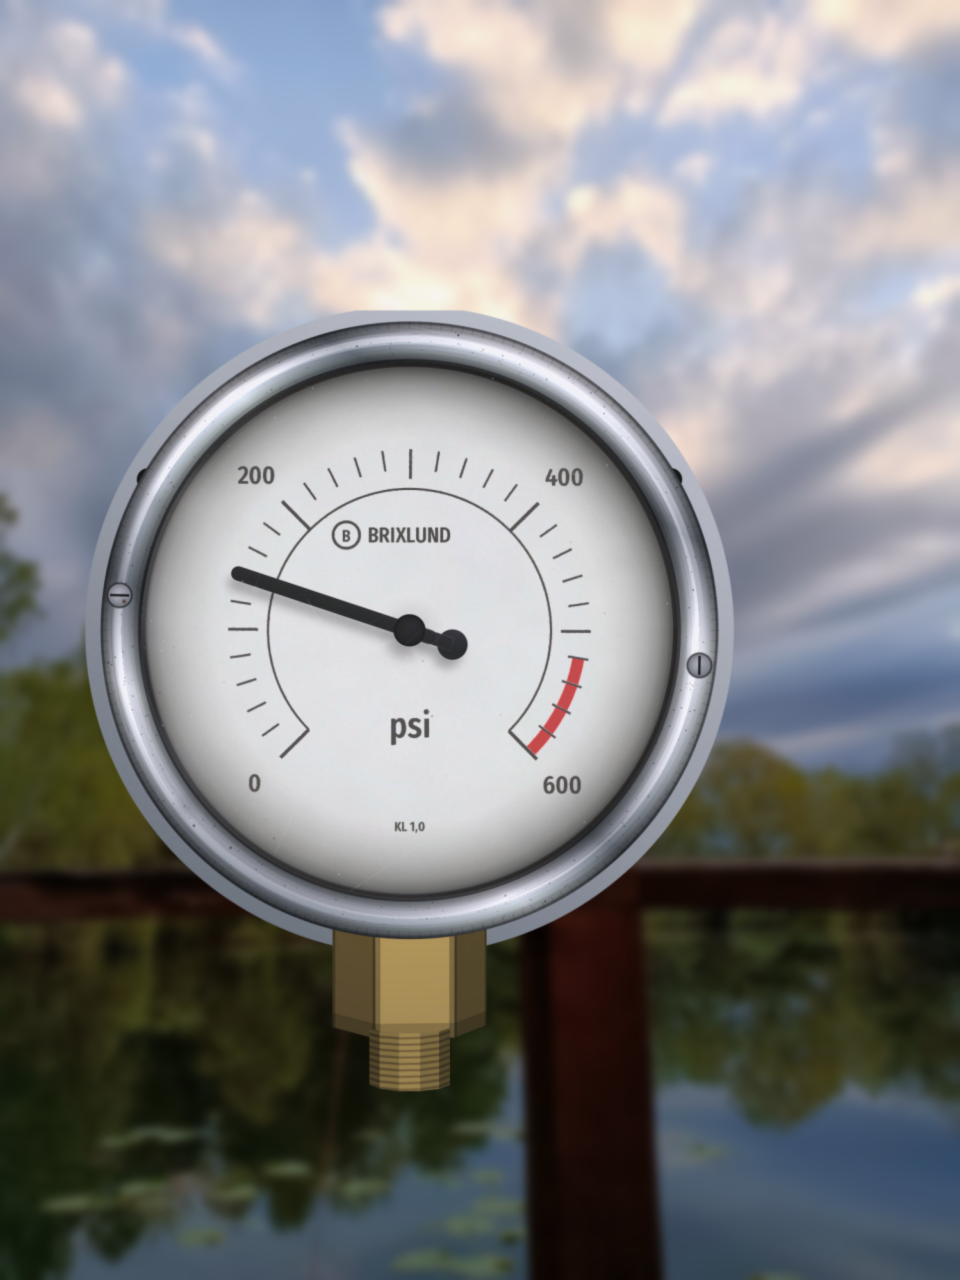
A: 140 psi
